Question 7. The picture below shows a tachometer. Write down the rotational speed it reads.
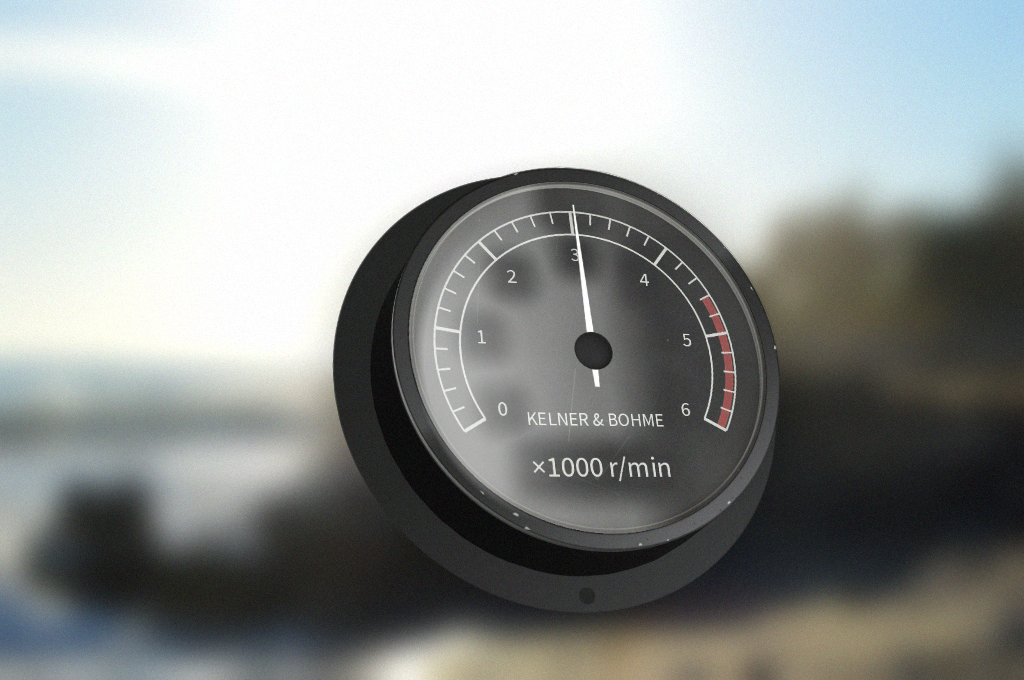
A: 3000 rpm
